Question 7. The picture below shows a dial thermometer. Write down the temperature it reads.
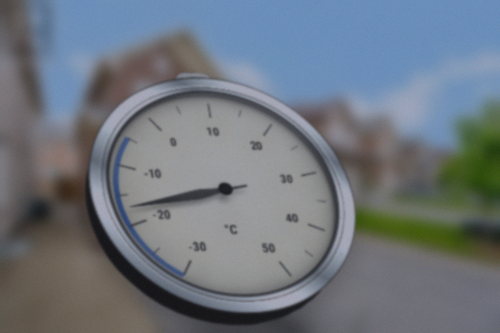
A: -17.5 °C
